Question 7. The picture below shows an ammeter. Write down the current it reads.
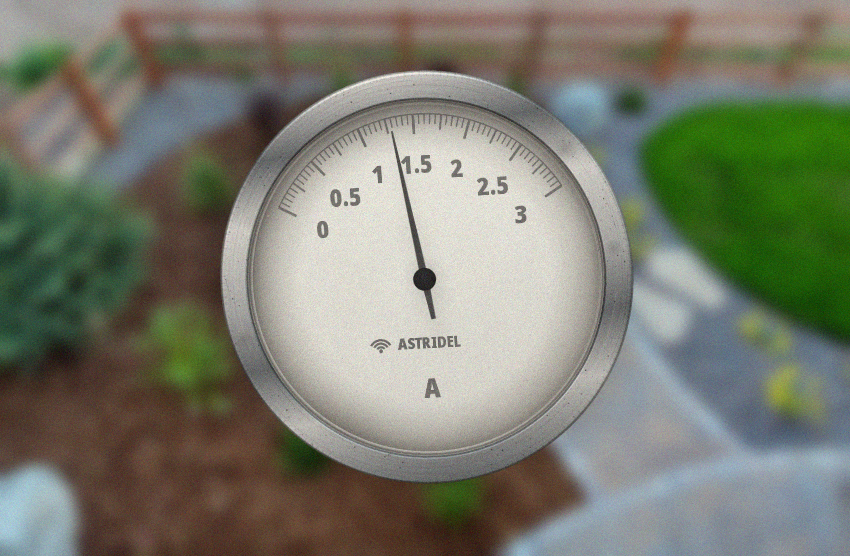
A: 1.3 A
